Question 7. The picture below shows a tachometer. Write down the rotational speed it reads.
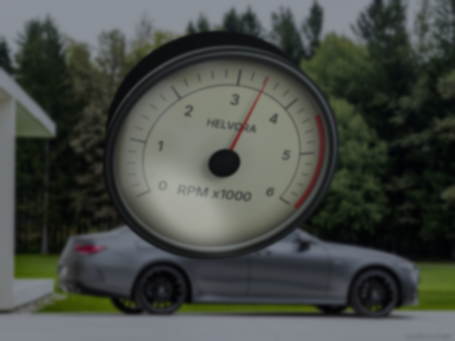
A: 3400 rpm
